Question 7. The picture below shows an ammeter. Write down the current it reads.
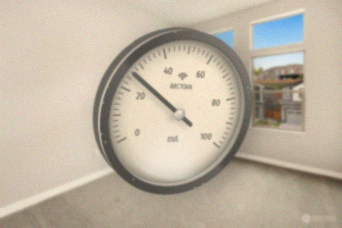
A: 26 mA
